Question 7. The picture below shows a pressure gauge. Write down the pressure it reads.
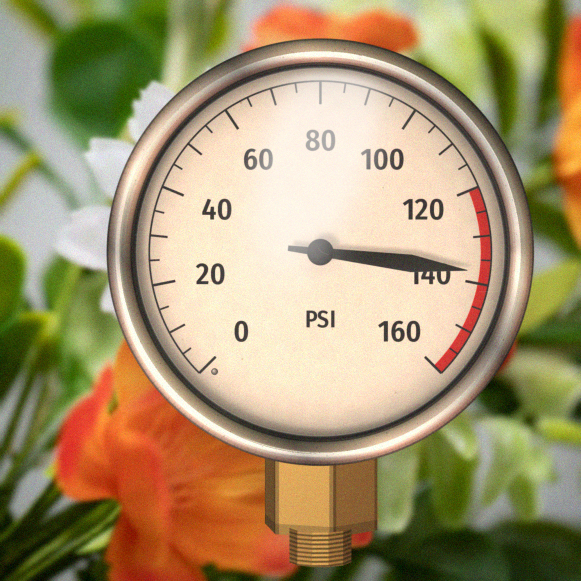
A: 137.5 psi
